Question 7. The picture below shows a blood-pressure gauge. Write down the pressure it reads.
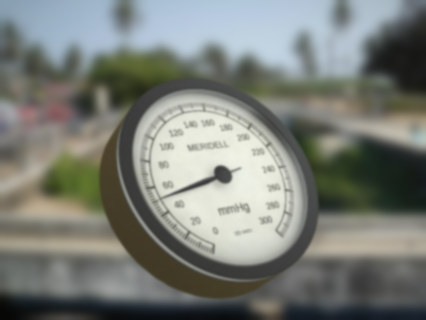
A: 50 mmHg
